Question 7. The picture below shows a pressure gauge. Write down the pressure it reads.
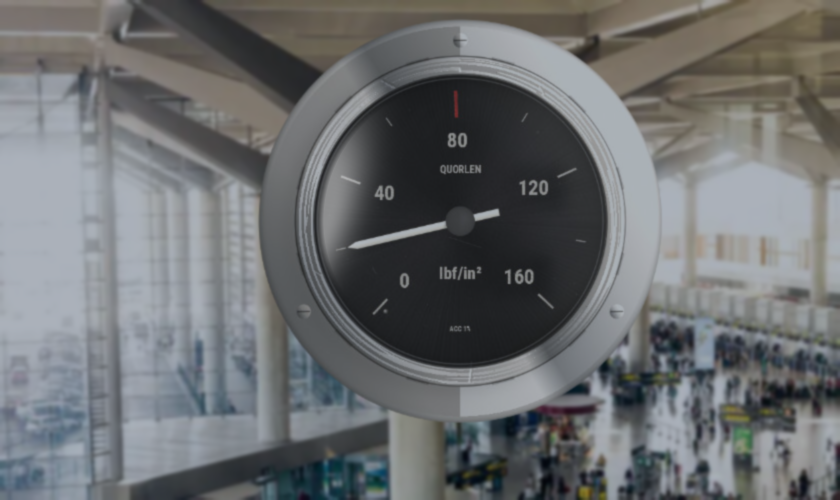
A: 20 psi
